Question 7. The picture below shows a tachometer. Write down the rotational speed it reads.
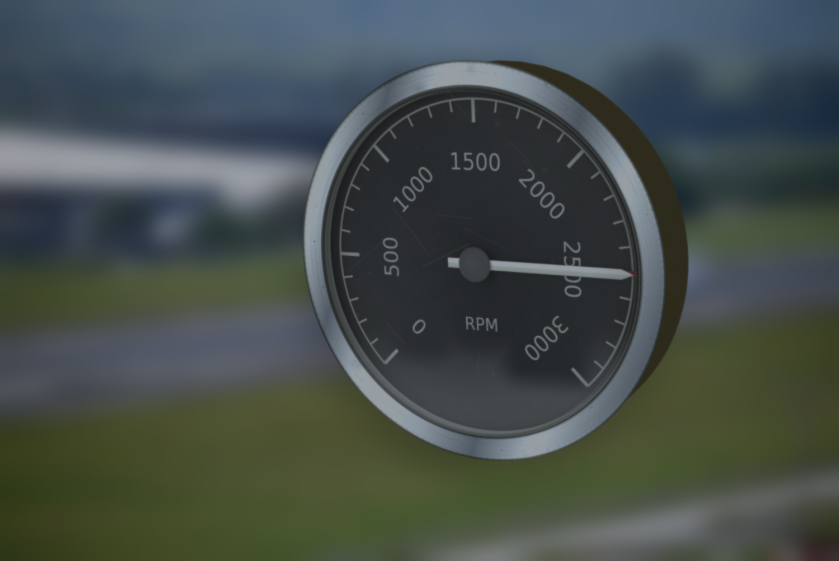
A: 2500 rpm
